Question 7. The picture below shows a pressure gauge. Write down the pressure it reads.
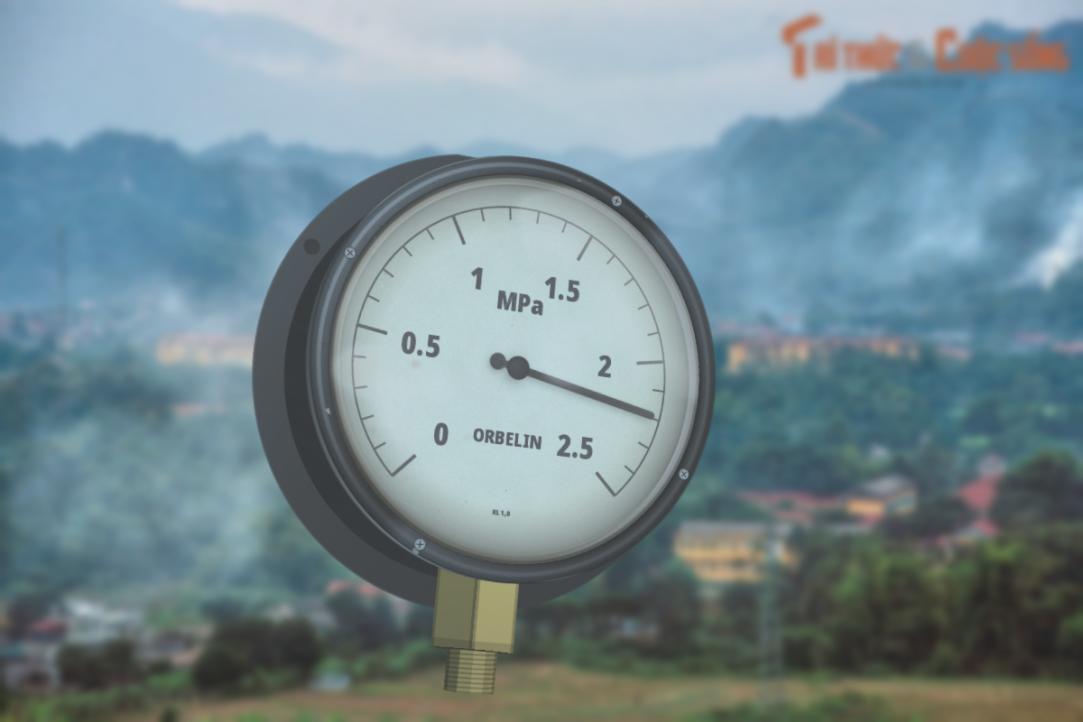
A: 2.2 MPa
